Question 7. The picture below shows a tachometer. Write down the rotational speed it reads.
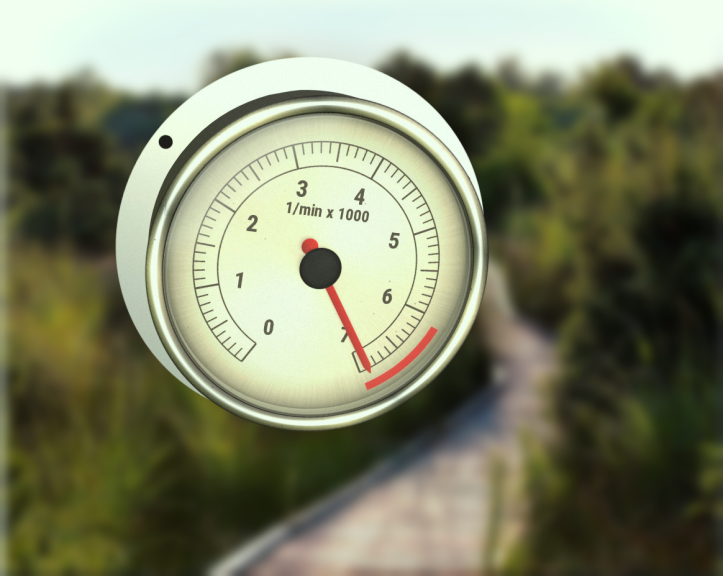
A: 6900 rpm
